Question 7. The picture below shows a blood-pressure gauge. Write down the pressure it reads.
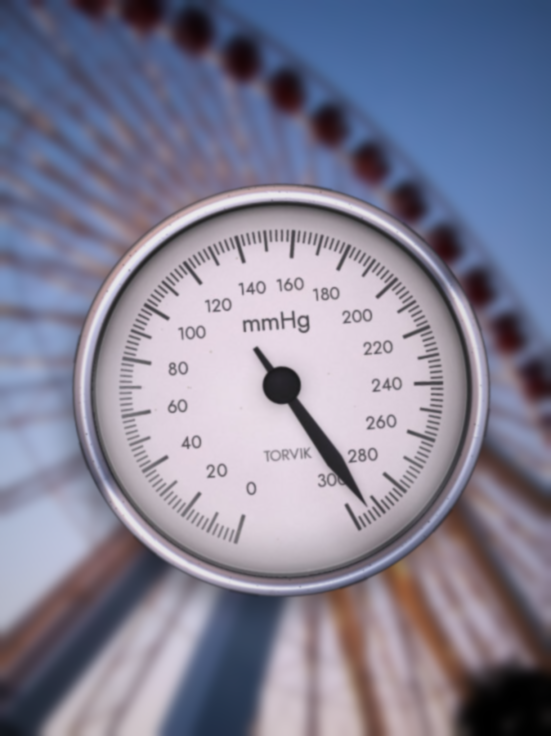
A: 294 mmHg
